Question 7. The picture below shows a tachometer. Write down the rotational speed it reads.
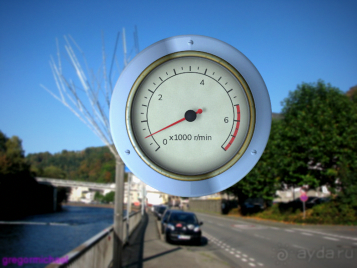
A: 500 rpm
